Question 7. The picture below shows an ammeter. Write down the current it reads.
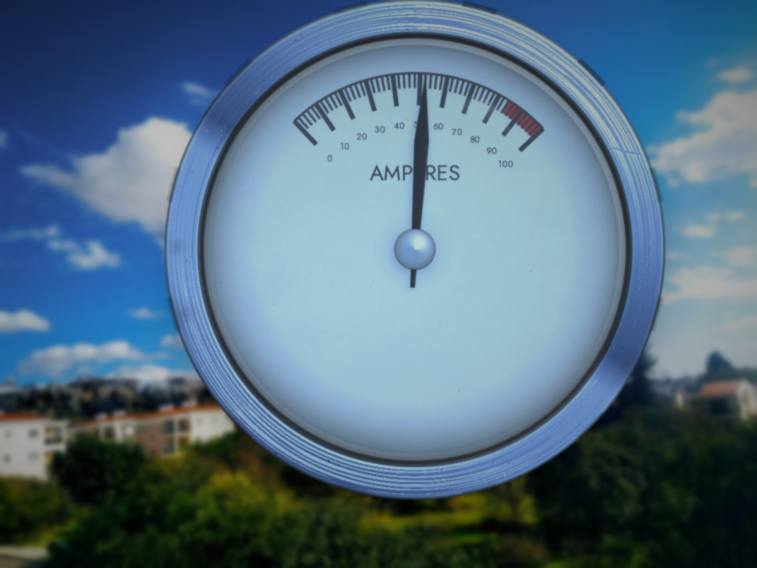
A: 52 A
